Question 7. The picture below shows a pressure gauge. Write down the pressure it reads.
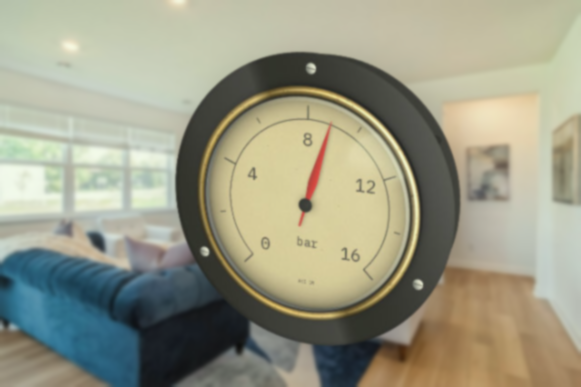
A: 9 bar
